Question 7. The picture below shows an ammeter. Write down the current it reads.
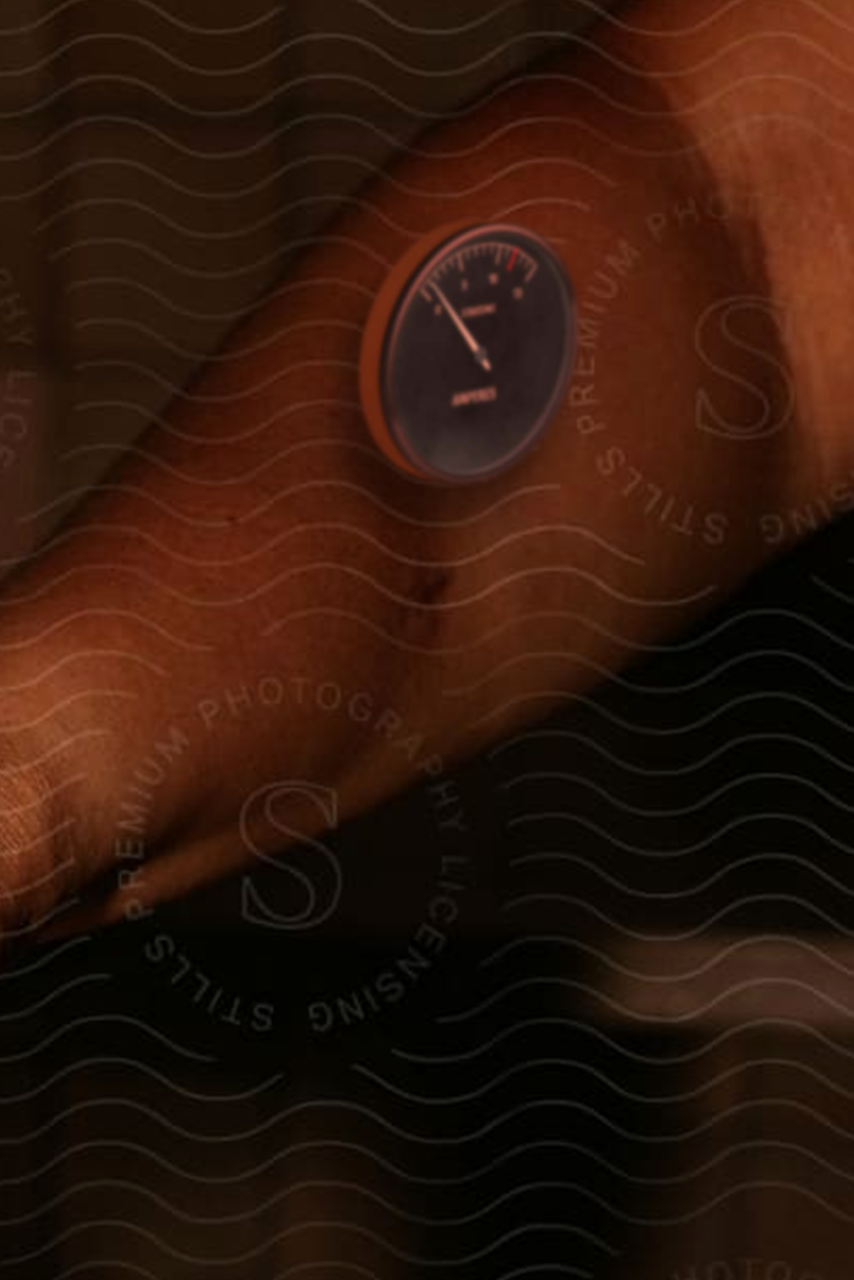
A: 1 A
